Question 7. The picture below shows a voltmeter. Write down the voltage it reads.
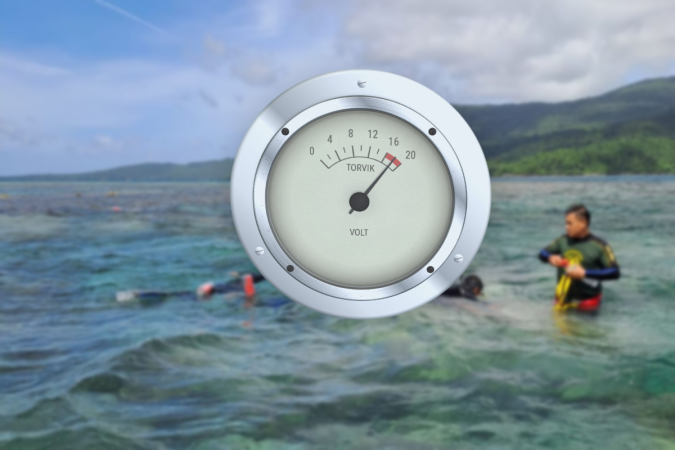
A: 18 V
